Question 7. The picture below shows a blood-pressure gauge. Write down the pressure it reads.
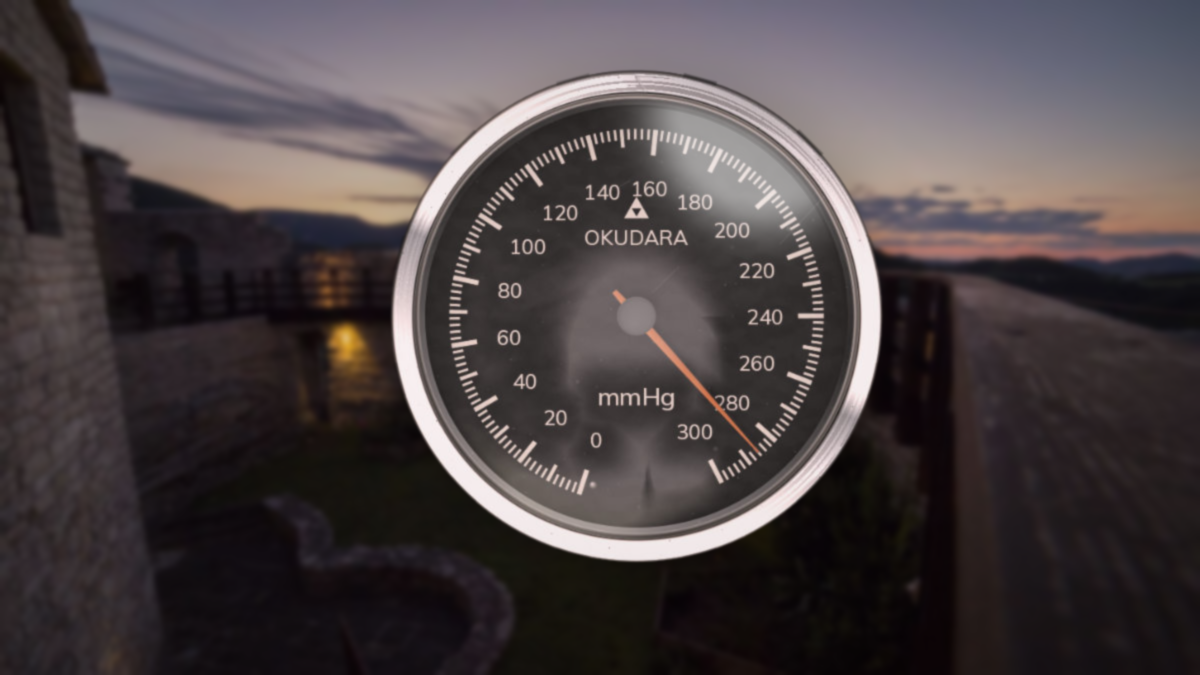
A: 286 mmHg
